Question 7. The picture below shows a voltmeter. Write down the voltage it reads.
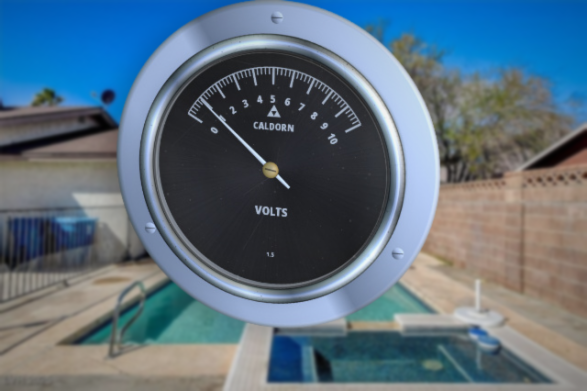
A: 1 V
